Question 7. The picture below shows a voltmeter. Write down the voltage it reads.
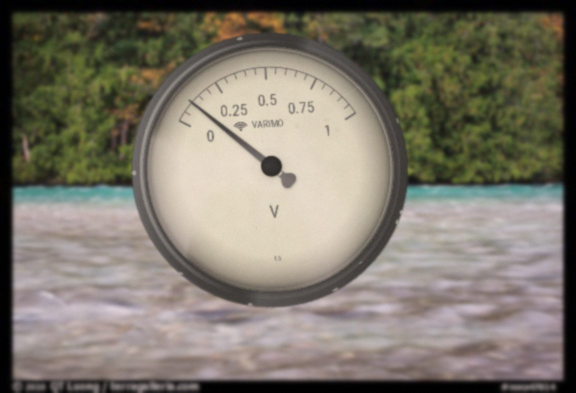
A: 0.1 V
